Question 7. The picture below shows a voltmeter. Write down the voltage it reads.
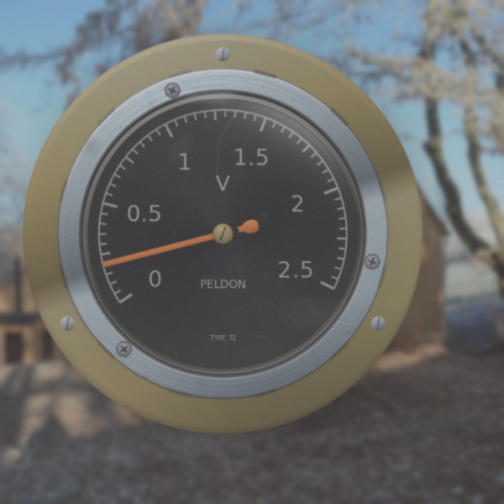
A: 0.2 V
